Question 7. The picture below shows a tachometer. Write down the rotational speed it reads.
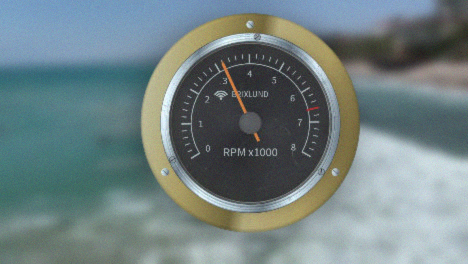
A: 3200 rpm
